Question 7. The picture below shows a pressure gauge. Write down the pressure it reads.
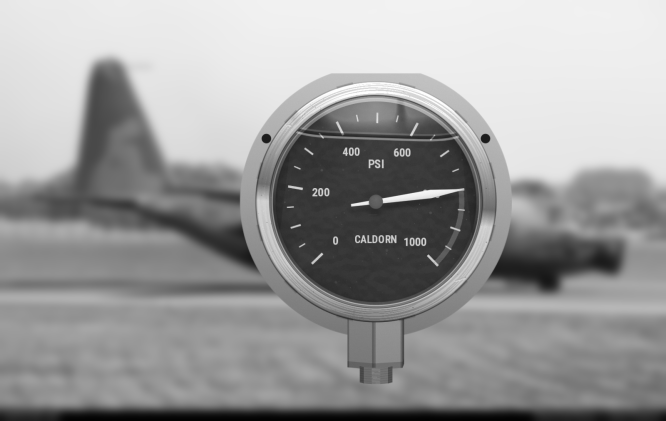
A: 800 psi
